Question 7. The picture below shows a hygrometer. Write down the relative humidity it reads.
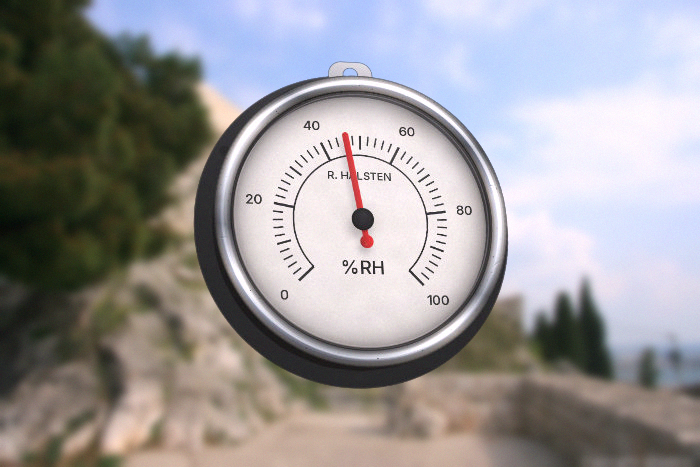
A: 46 %
